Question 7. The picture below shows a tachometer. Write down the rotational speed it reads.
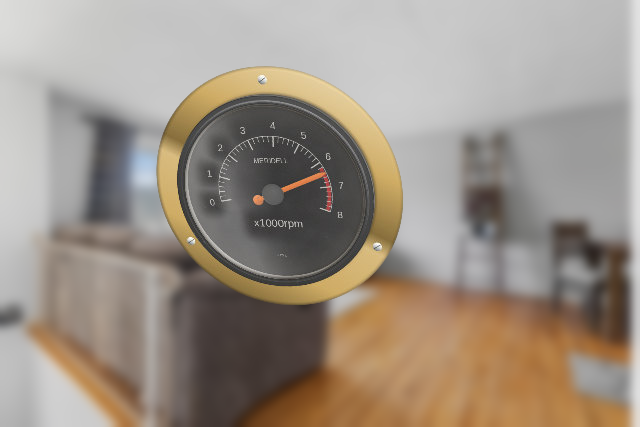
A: 6400 rpm
